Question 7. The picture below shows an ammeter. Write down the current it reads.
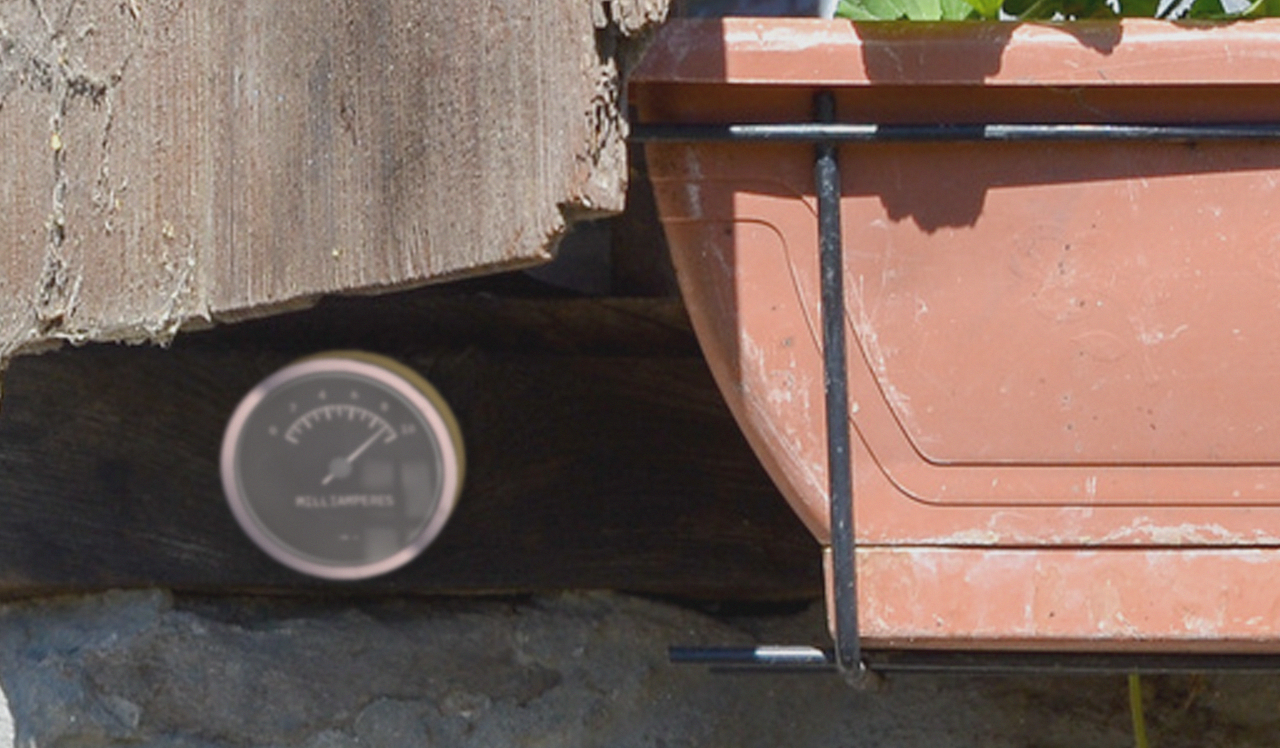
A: 9 mA
